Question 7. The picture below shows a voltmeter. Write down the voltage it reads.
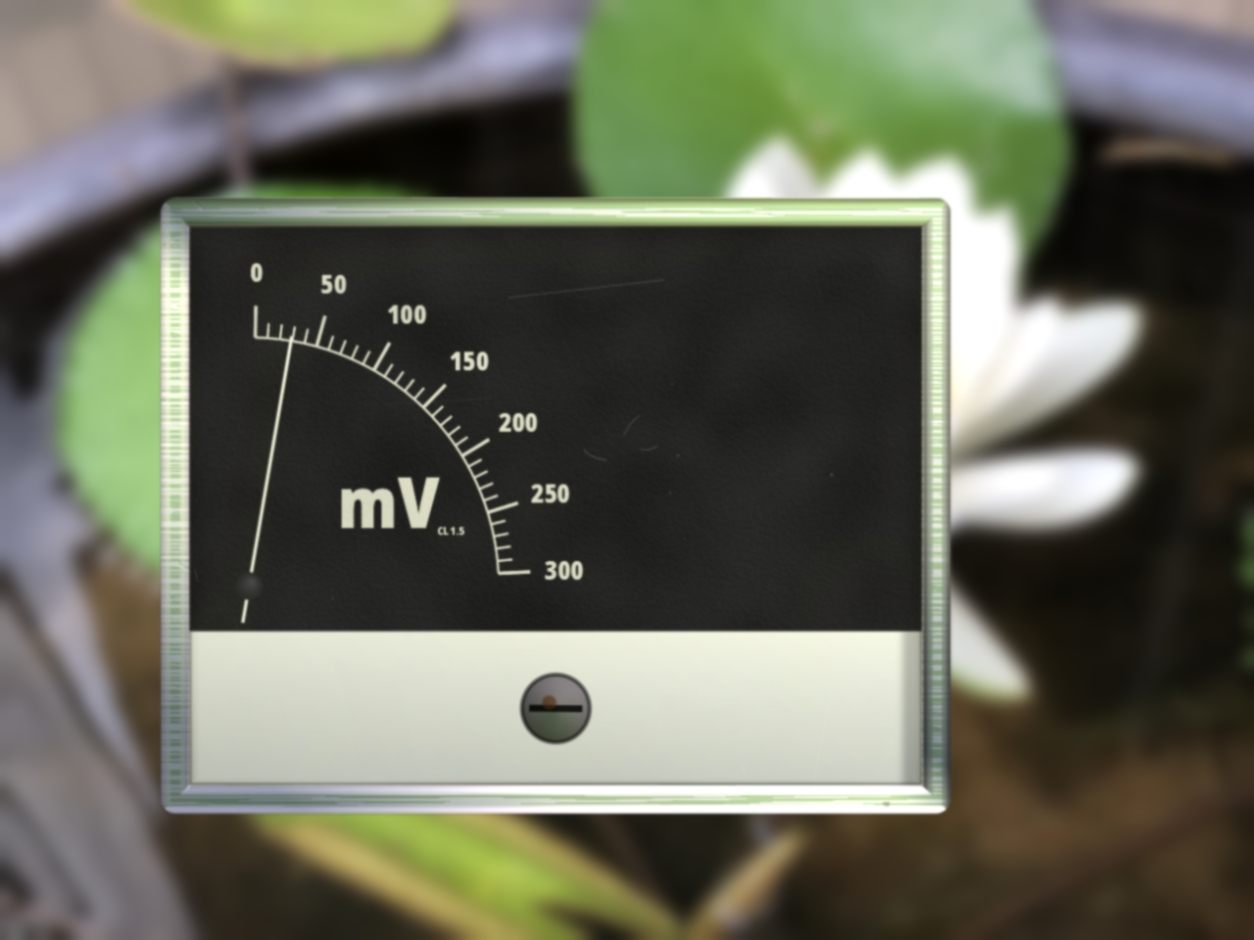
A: 30 mV
